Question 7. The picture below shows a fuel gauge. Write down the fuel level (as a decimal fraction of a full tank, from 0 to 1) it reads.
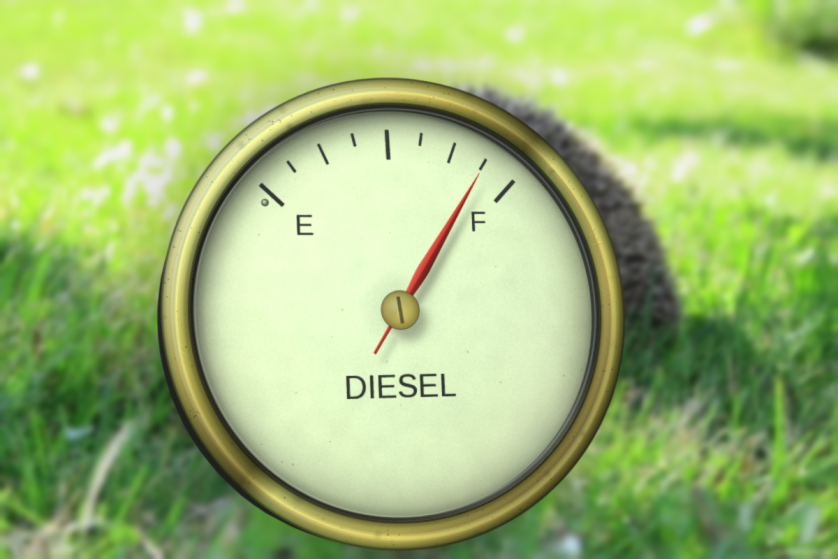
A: 0.875
